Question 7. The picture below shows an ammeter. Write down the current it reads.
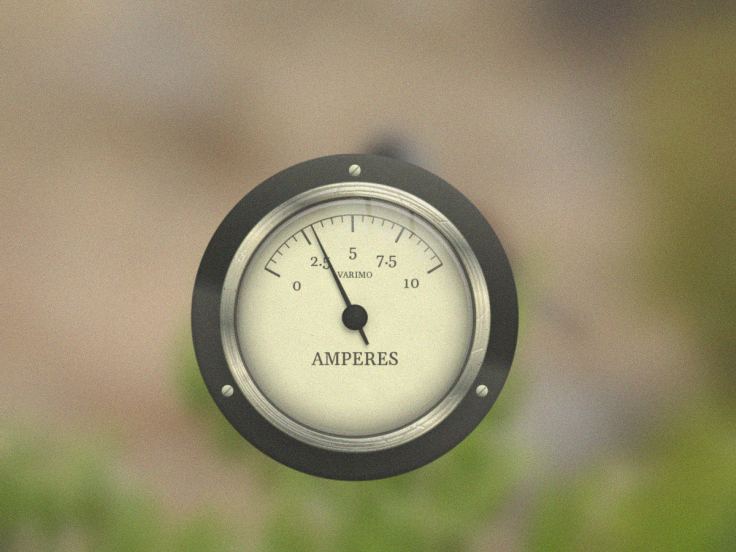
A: 3 A
